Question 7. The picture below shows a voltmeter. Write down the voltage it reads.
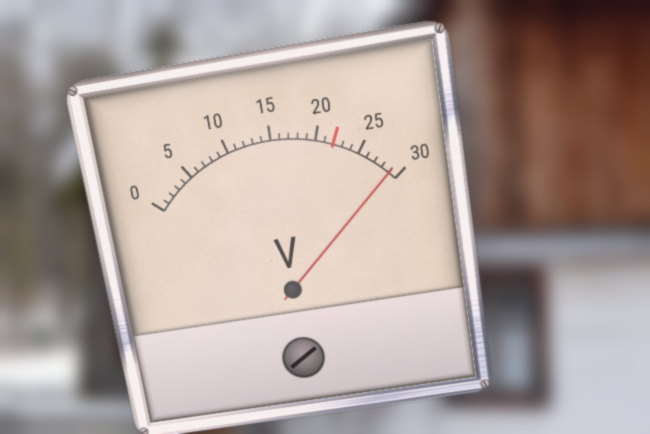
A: 29 V
